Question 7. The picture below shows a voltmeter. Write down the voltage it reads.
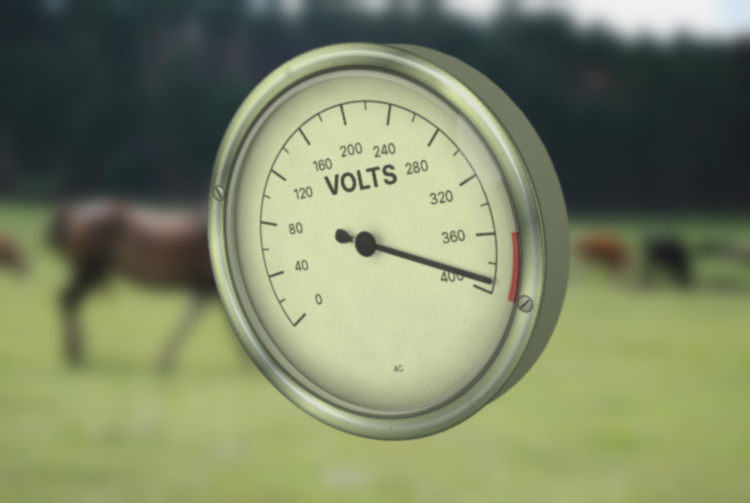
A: 390 V
